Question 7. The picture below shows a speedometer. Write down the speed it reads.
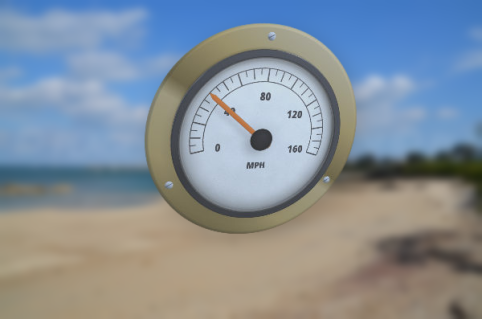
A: 40 mph
